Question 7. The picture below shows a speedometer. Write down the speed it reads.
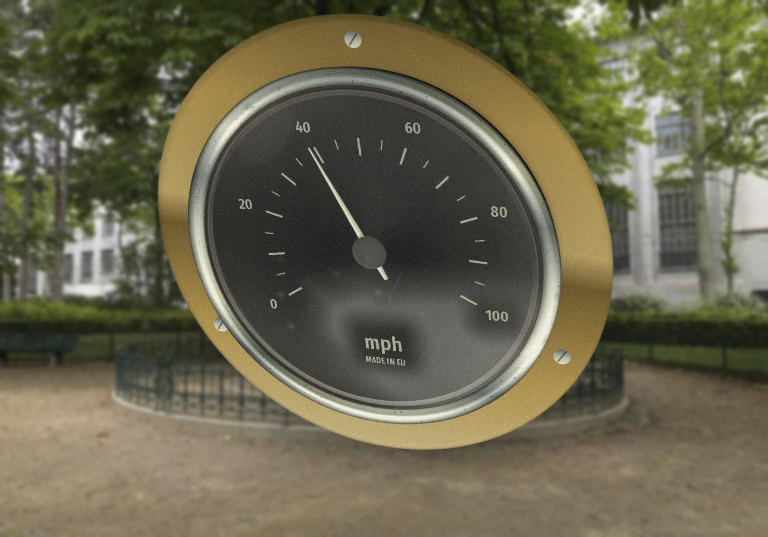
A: 40 mph
